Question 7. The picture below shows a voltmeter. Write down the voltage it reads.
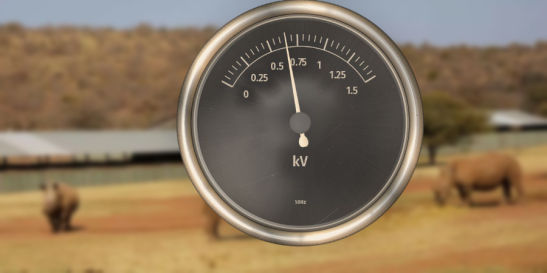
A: 0.65 kV
